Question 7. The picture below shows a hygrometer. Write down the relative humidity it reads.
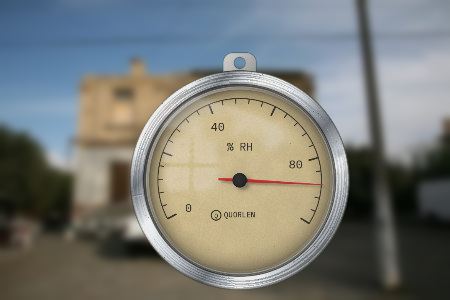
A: 88 %
